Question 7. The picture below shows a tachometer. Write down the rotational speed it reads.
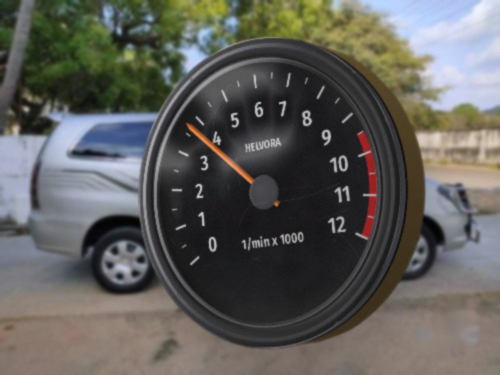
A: 3750 rpm
